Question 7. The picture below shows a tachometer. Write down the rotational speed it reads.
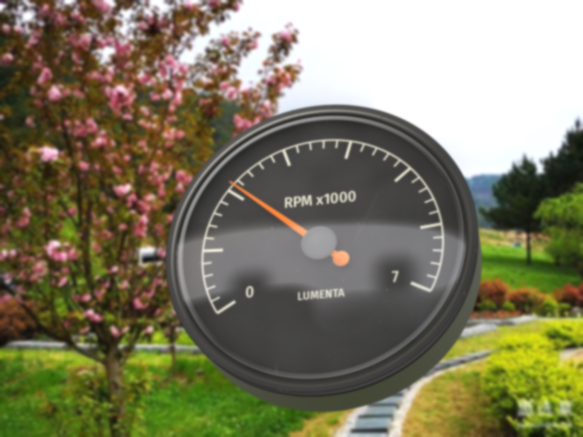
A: 2100 rpm
